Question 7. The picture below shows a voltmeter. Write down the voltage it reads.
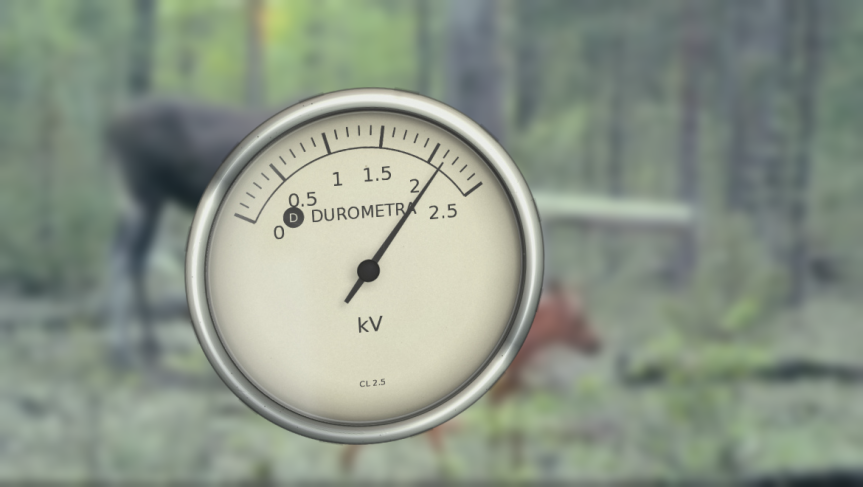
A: 2.1 kV
